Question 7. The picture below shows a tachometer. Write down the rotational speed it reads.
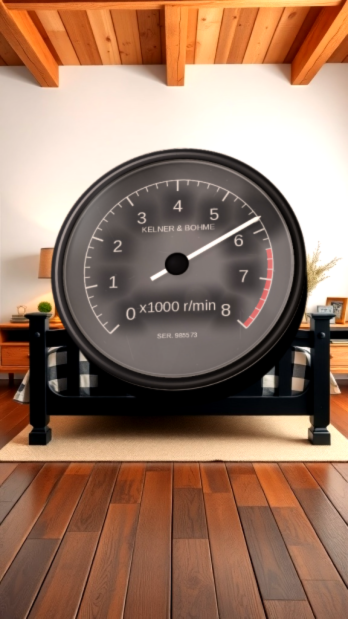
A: 5800 rpm
